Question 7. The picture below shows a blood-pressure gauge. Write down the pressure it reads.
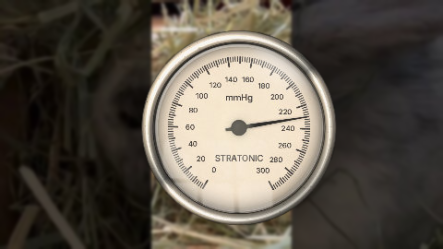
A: 230 mmHg
